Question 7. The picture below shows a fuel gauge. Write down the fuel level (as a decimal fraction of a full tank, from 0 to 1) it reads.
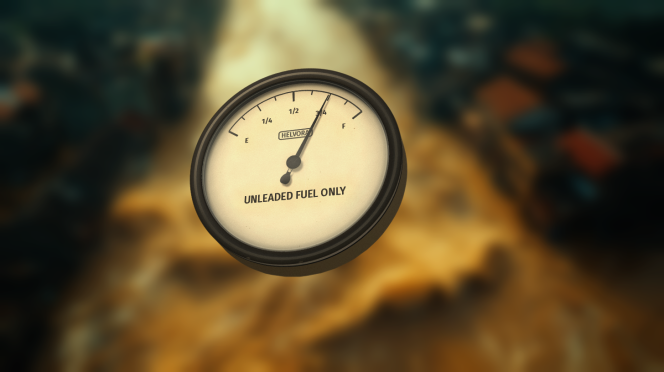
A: 0.75
